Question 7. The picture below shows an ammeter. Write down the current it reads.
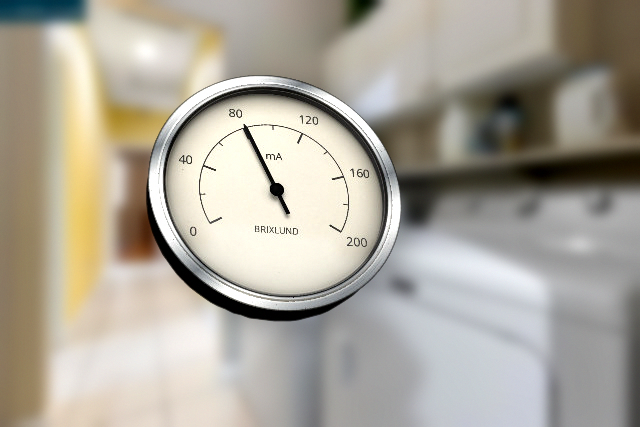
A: 80 mA
